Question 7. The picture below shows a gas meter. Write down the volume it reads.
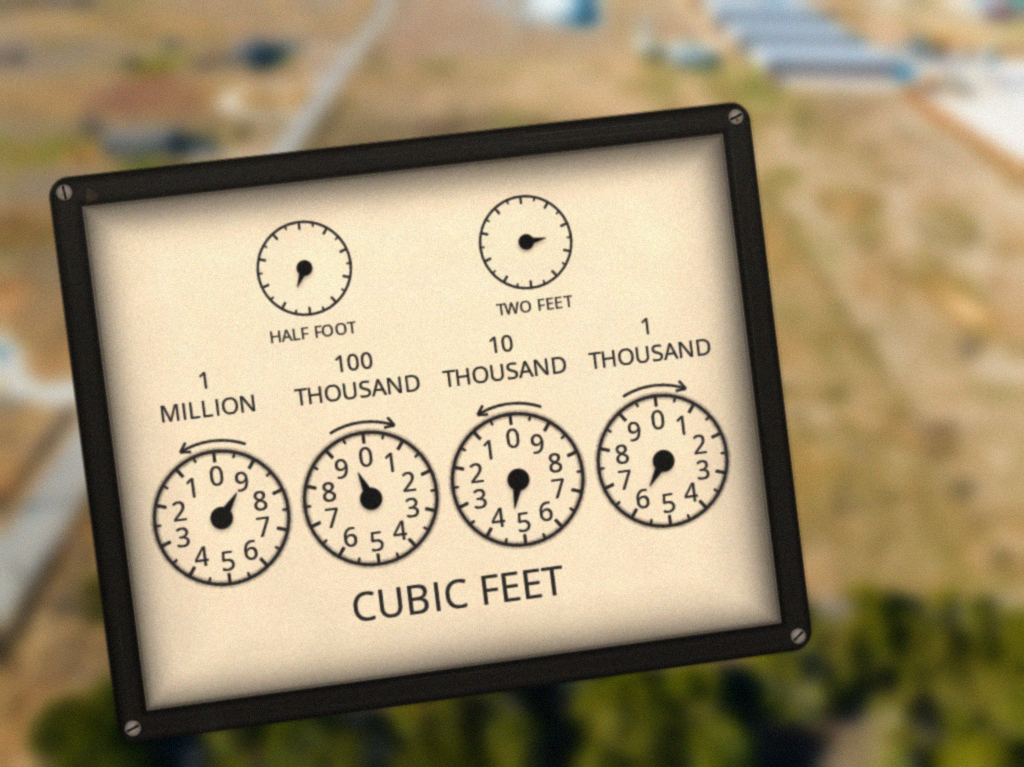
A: 894600 ft³
